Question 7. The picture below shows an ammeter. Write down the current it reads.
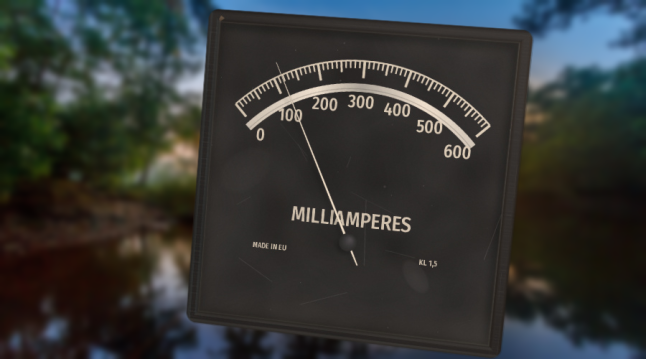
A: 120 mA
